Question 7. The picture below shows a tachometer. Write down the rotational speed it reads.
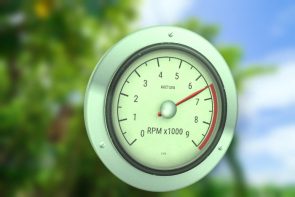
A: 6500 rpm
